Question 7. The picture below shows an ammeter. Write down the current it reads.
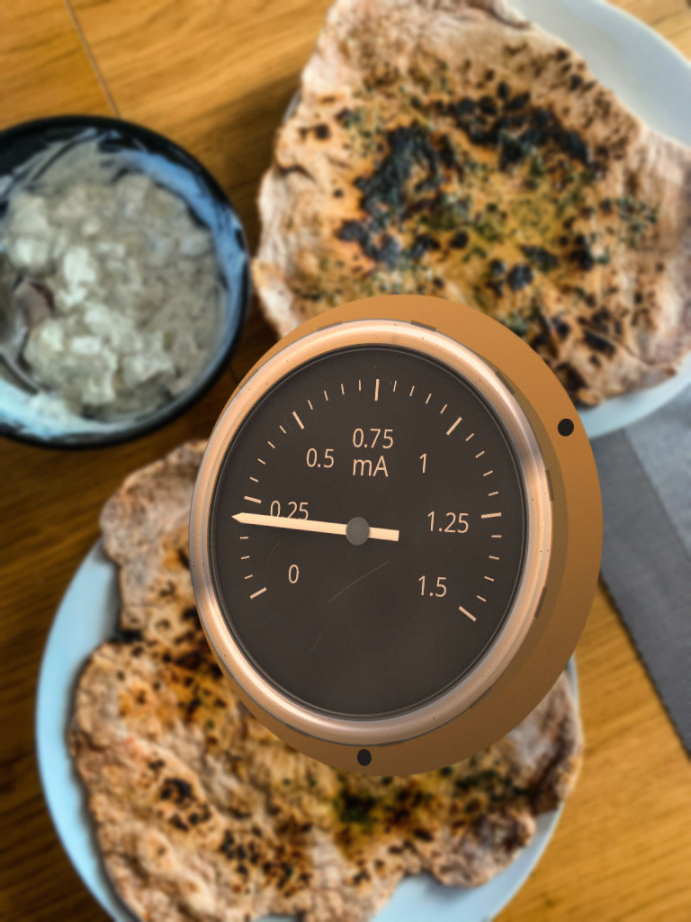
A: 0.2 mA
